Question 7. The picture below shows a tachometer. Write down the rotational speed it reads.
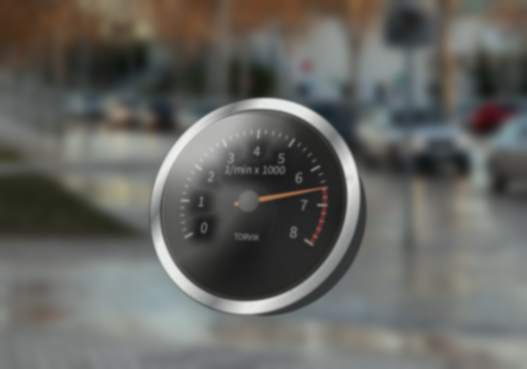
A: 6600 rpm
